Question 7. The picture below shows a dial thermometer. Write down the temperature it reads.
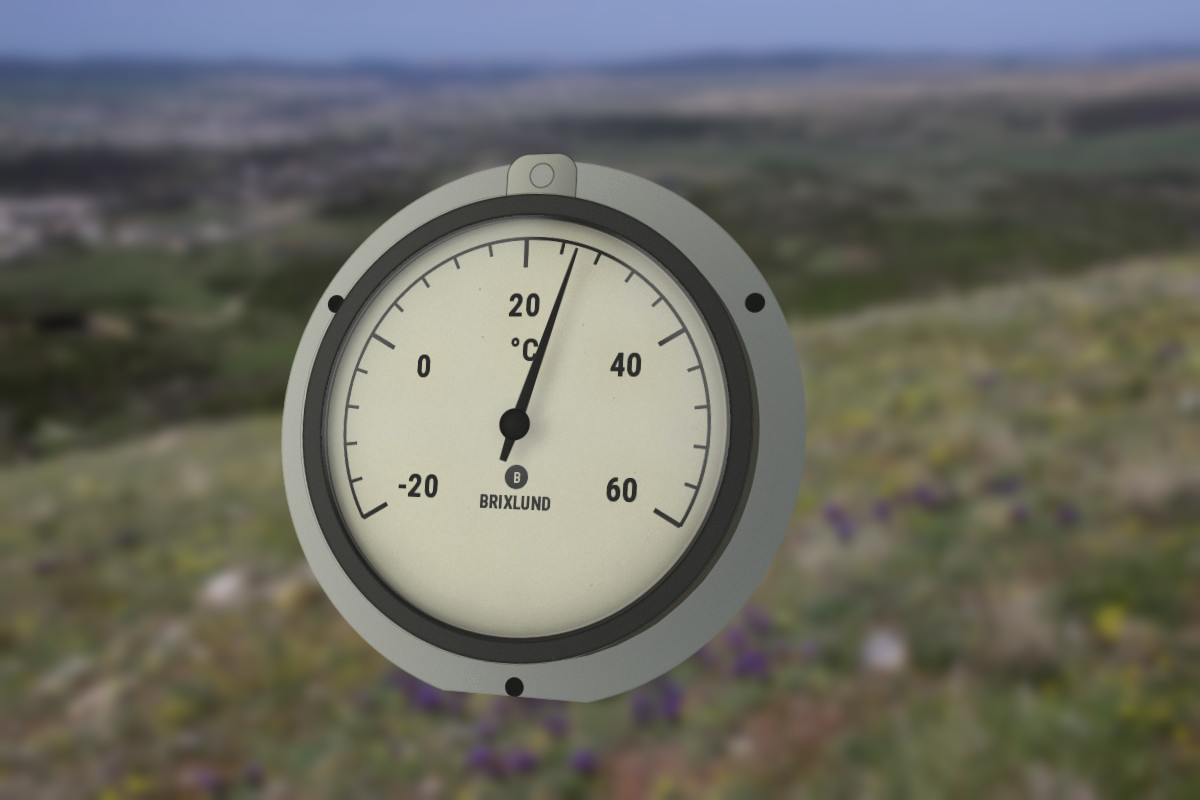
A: 26 °C
